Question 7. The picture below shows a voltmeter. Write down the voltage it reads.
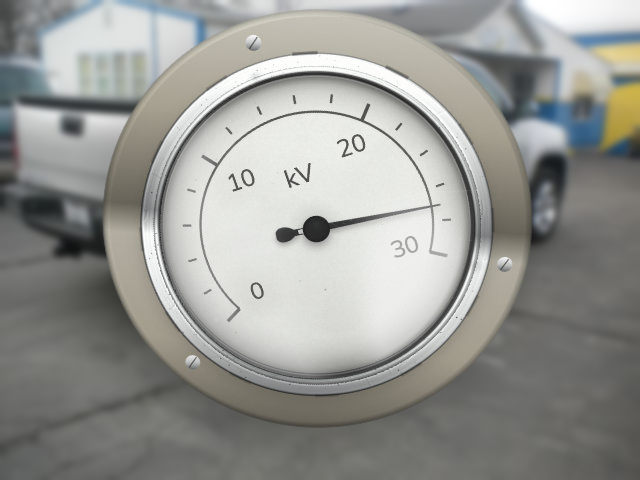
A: 27 kV
